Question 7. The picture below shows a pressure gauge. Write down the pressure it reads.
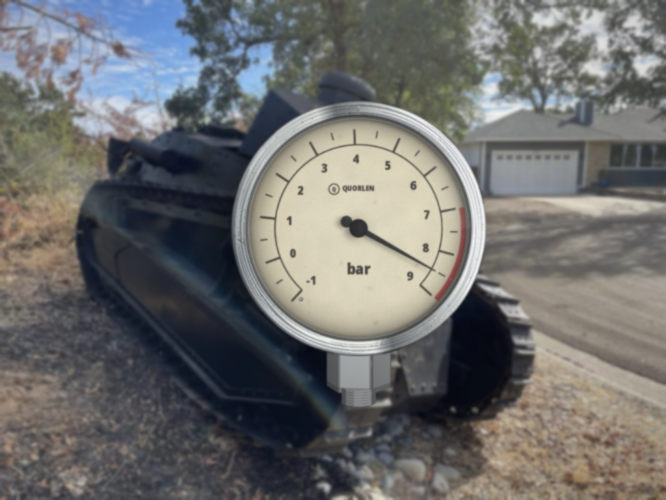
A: 8.5 bar
